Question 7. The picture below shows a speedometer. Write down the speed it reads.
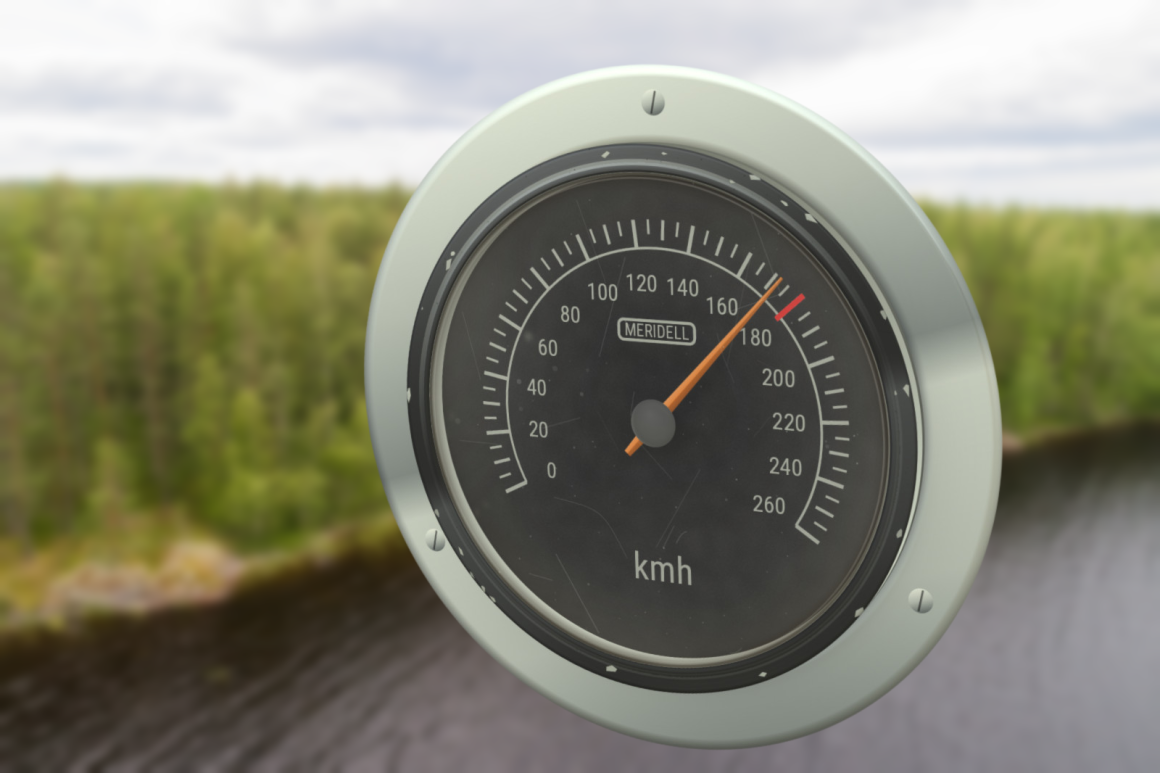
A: 172.5 km/h
